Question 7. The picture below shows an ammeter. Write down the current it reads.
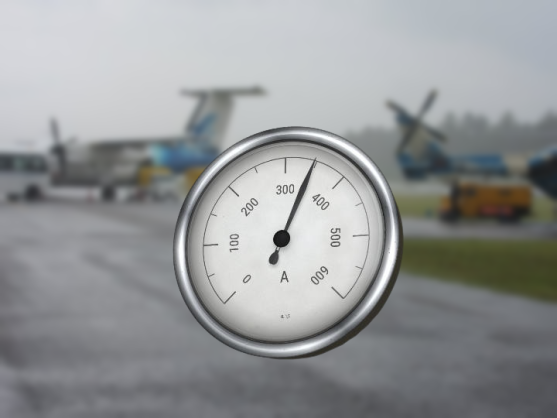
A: 350 A
